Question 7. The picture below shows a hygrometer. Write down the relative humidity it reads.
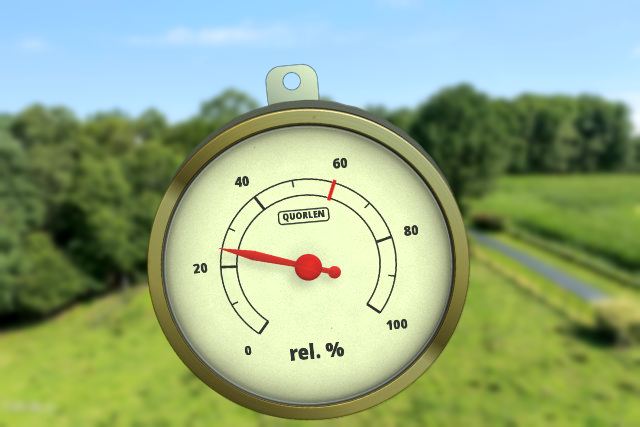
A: 25 %
